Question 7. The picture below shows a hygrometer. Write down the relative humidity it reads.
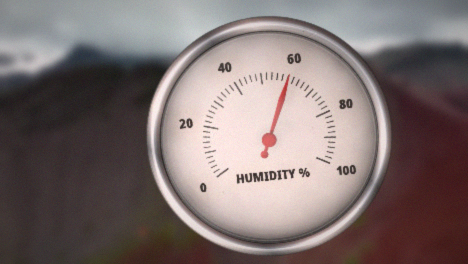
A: 60 %
